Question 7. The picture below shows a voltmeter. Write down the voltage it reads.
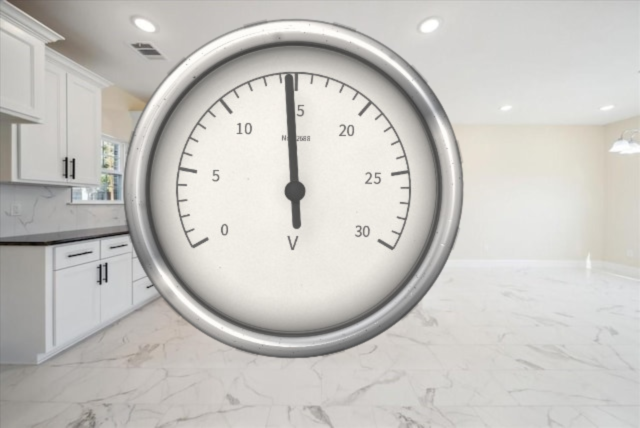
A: 14.5 V
